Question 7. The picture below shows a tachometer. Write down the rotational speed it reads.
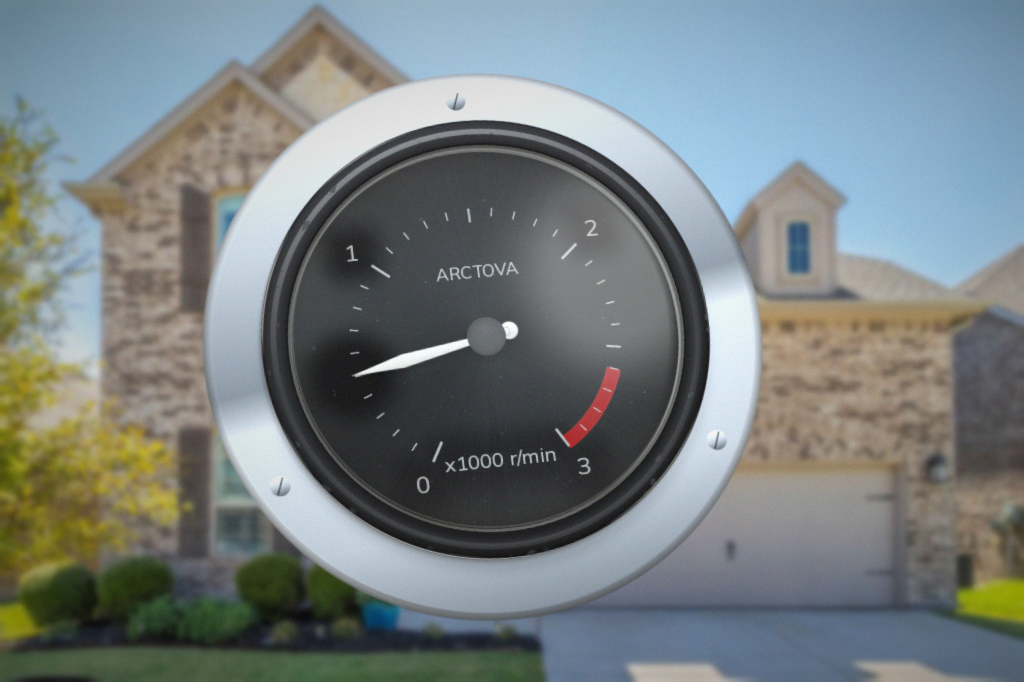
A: 500 rpm
